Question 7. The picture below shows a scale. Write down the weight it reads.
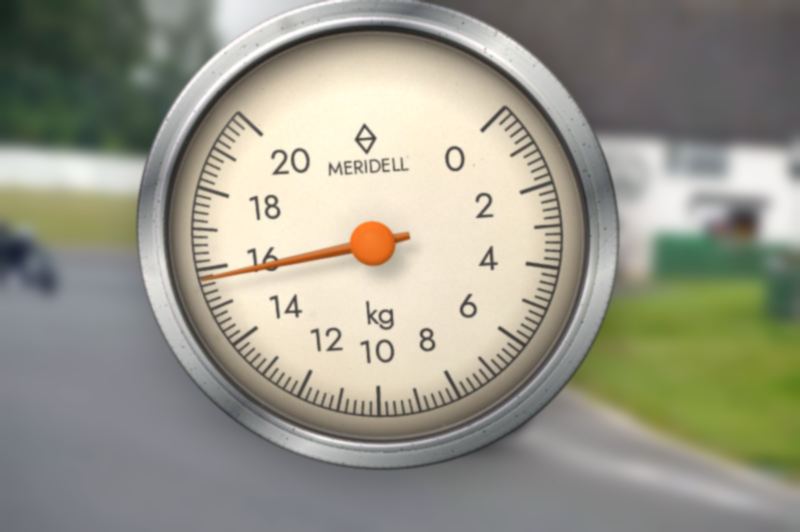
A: 15.8 kg
